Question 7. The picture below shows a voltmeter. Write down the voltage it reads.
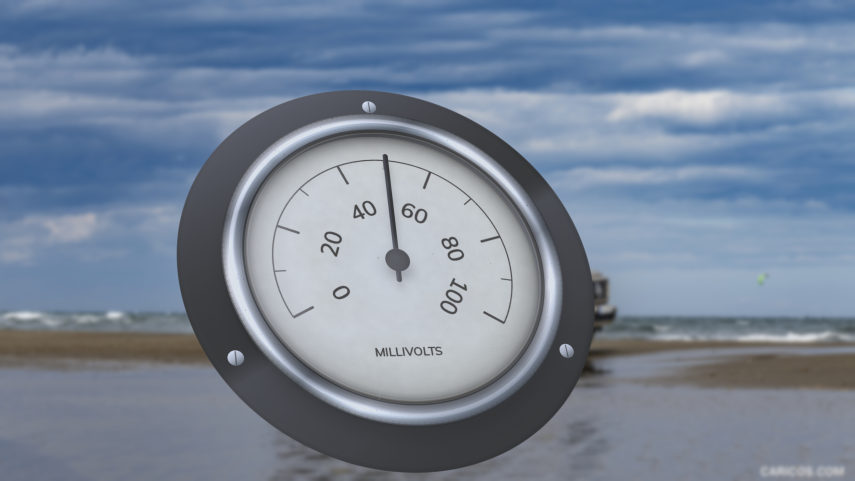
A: 50 mV
